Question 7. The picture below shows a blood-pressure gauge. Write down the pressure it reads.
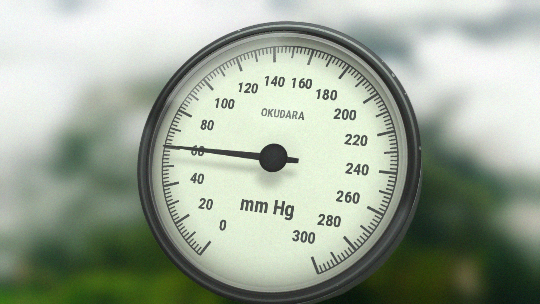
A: 60 mmHg
